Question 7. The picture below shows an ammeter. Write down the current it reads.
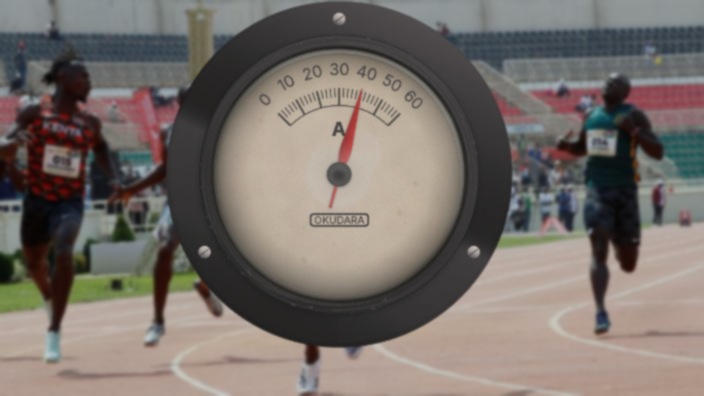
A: 40 A
